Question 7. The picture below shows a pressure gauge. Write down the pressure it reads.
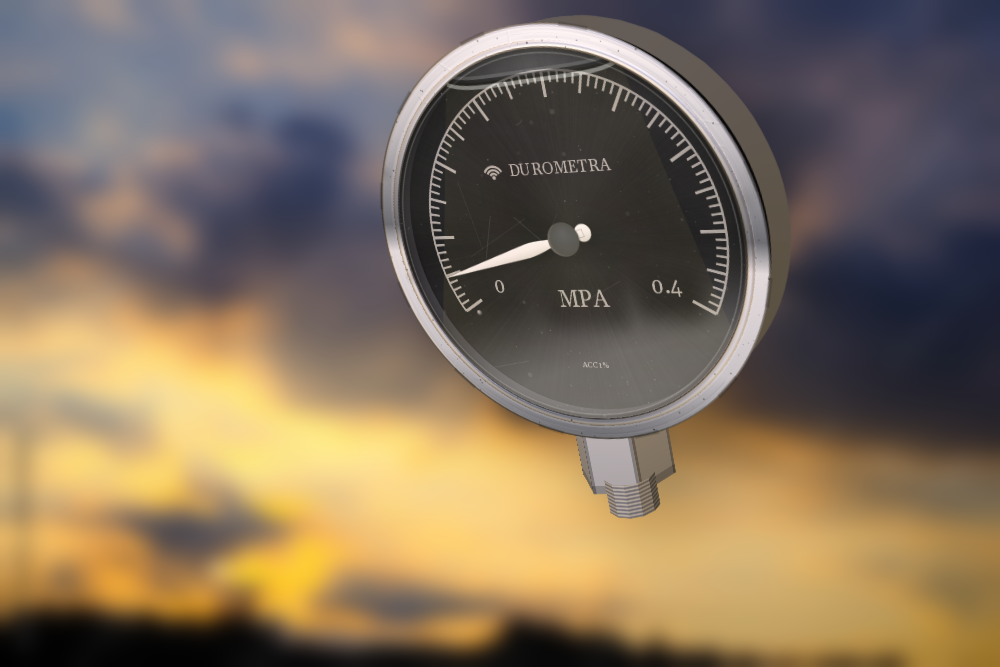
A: 0.025 MPa
